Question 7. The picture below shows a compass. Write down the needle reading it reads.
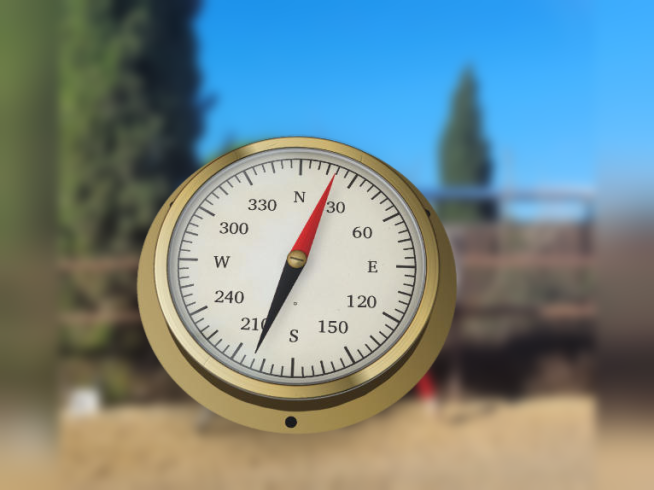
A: 20 °
